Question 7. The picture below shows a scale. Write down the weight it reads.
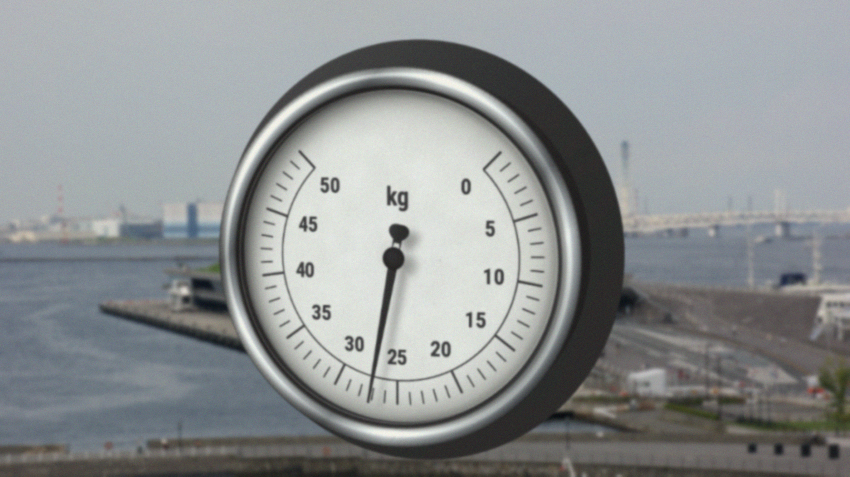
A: 27 kg
